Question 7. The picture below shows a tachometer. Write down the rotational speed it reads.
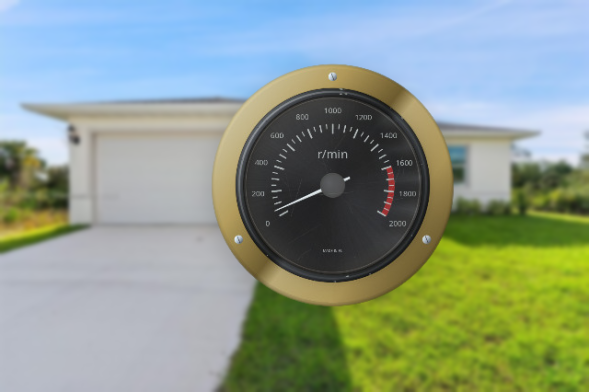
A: 50 rpm
